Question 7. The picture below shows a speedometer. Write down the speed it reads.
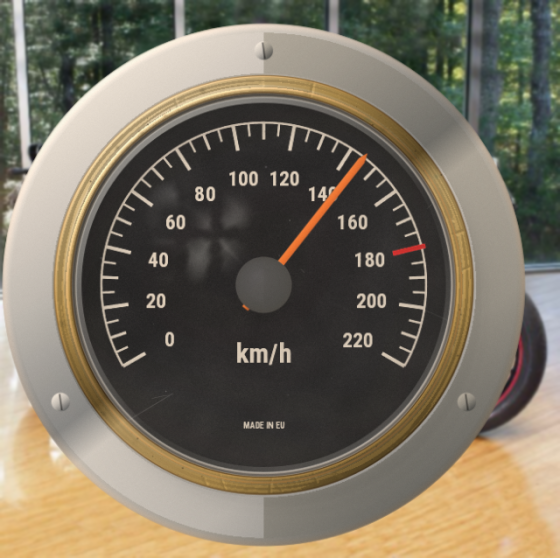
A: 145 km/h
